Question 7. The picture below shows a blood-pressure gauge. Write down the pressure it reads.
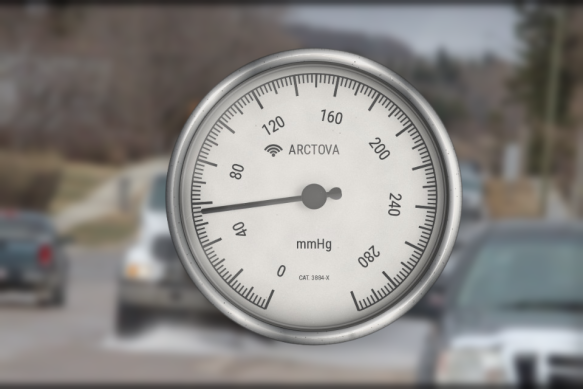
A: 56 mmHg
